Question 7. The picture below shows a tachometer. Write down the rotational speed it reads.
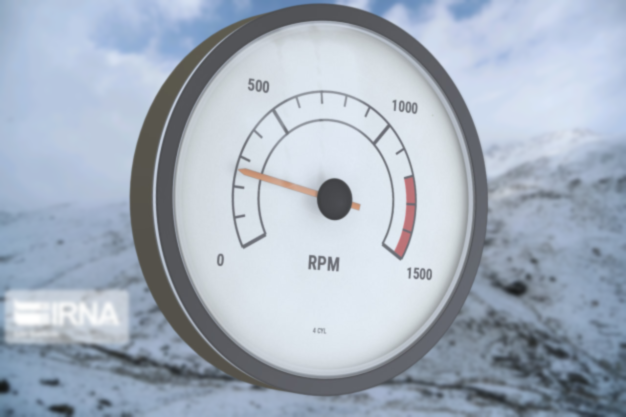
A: 250 rpm
